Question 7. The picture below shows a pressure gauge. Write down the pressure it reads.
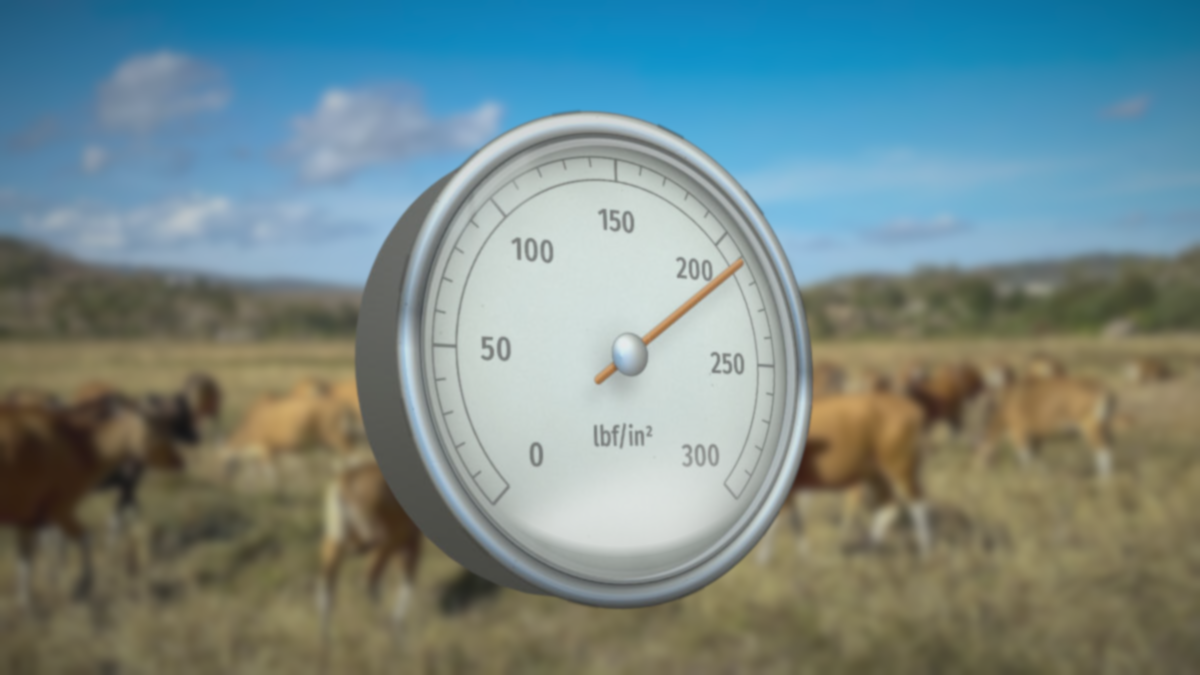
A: 210 psi
